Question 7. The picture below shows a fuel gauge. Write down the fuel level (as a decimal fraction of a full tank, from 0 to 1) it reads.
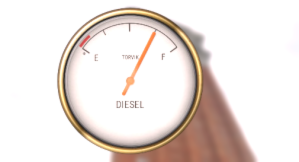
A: 0.75
